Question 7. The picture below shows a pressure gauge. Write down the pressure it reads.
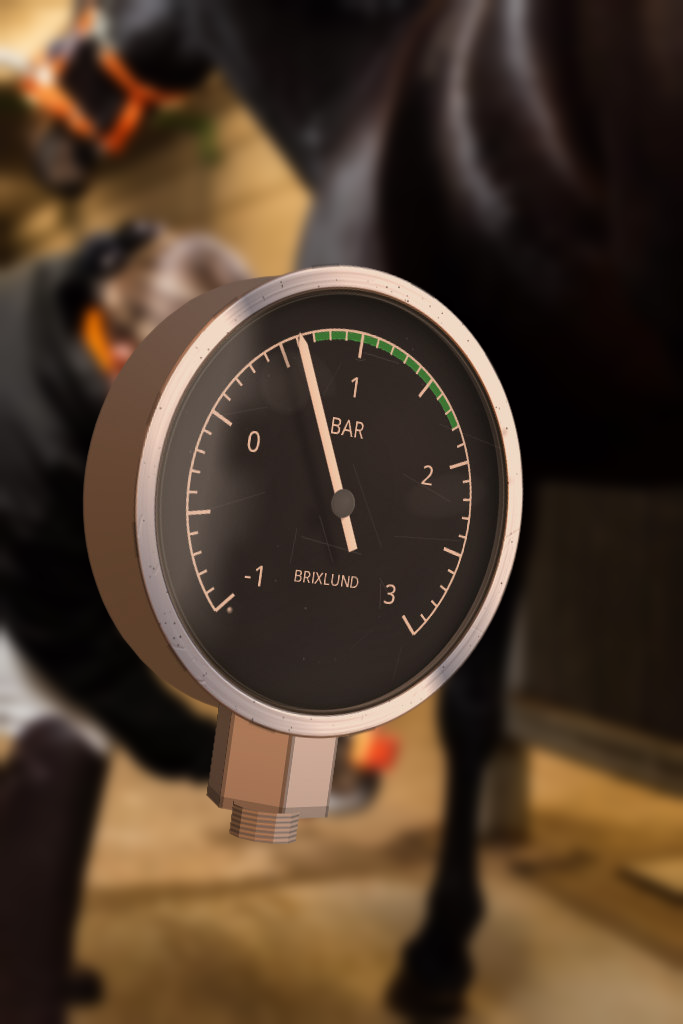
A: 0.6 bar
